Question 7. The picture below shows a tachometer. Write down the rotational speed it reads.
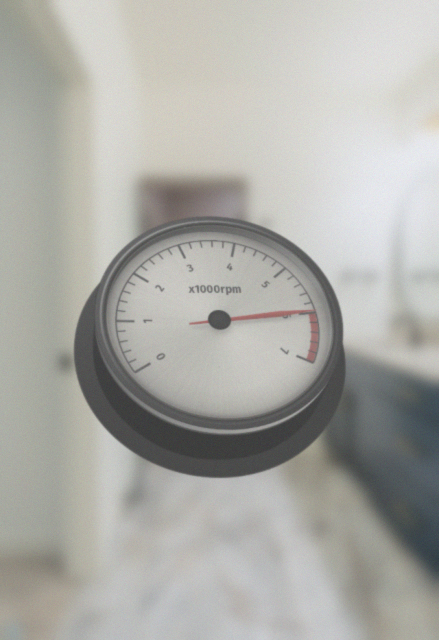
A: 6000 rpm
